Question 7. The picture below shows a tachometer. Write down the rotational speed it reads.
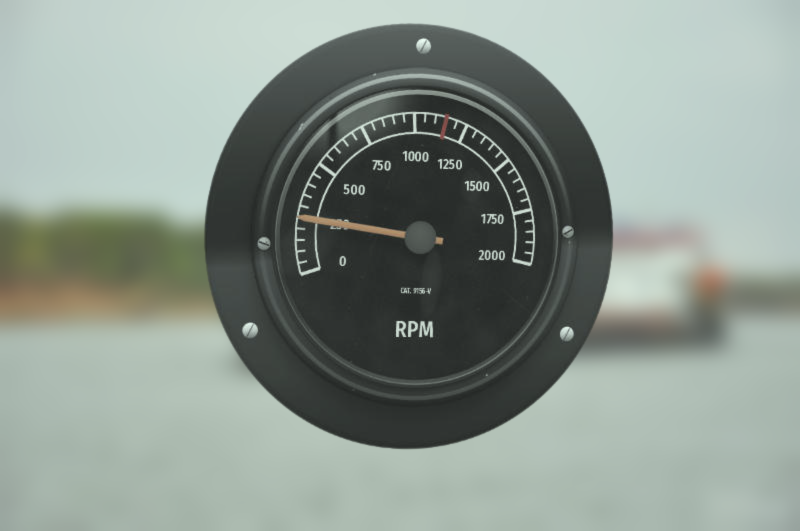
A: 250 rpm
